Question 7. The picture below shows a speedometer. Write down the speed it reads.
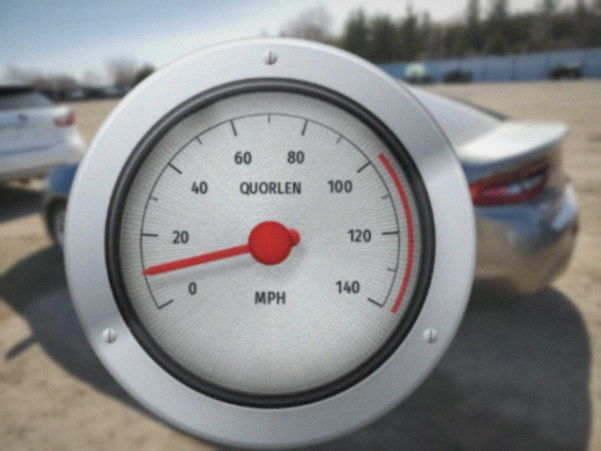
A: 10 mph
